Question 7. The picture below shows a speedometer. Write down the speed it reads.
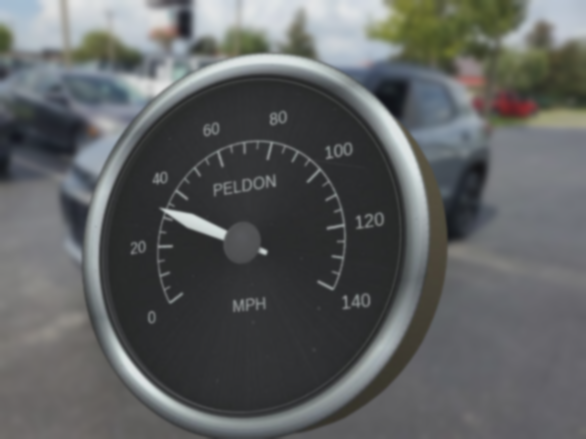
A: 32.5 mph
